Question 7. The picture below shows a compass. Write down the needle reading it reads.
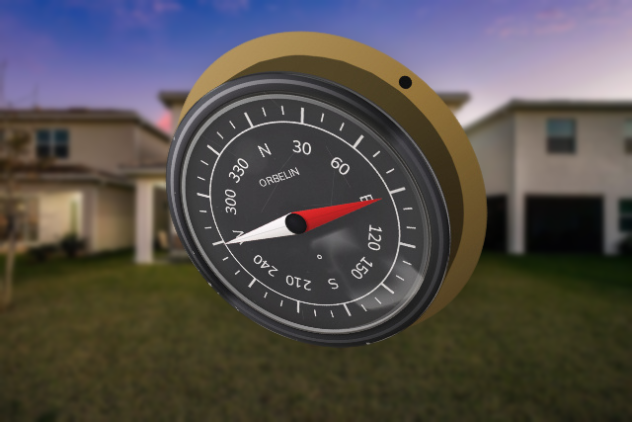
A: 90 °
